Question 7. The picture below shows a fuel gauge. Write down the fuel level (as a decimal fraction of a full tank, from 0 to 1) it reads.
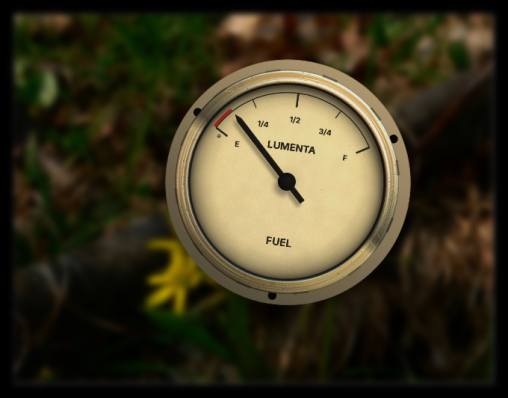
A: 0.125
